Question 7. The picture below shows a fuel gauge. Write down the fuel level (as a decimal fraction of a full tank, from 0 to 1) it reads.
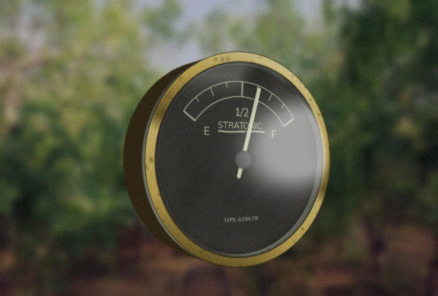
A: 0.625
